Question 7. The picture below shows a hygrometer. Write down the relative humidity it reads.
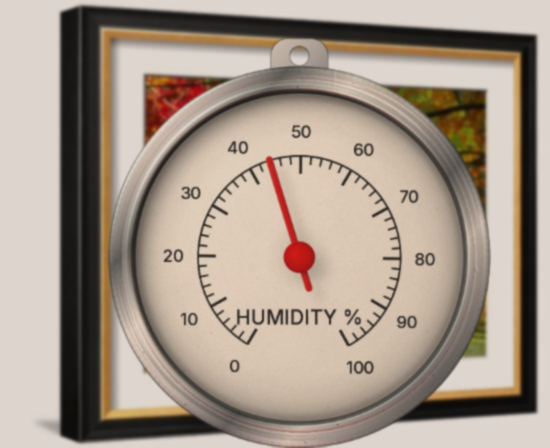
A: 44 %
